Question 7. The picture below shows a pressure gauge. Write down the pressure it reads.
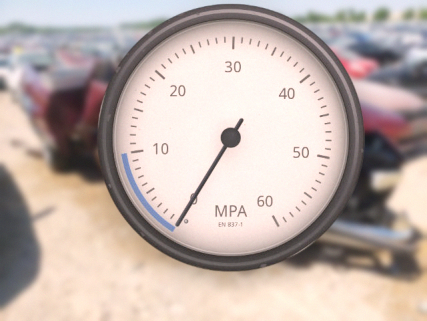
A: 0 MPa
